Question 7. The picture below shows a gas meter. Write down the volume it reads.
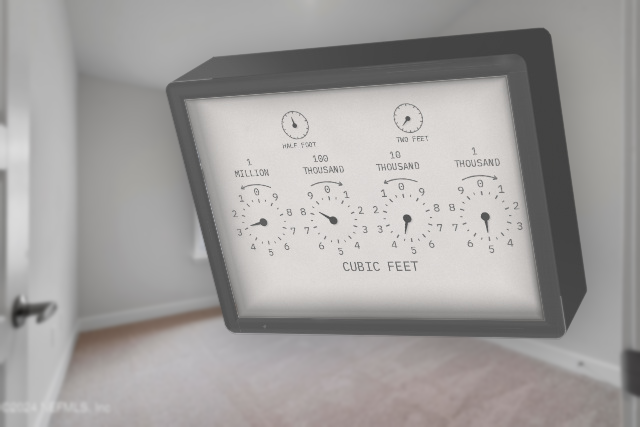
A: 284500 ft³
